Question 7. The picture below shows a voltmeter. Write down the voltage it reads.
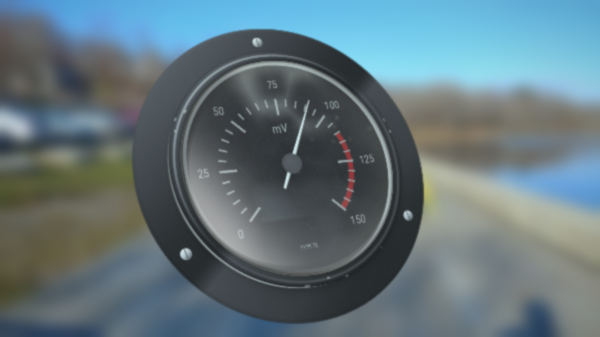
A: 90 mV
